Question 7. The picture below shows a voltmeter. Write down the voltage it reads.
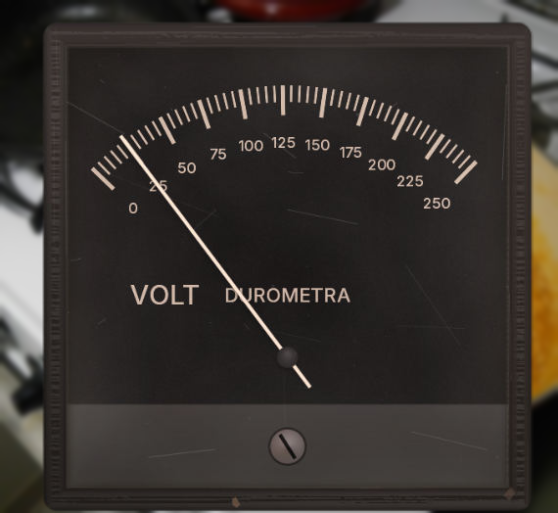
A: 25 V
